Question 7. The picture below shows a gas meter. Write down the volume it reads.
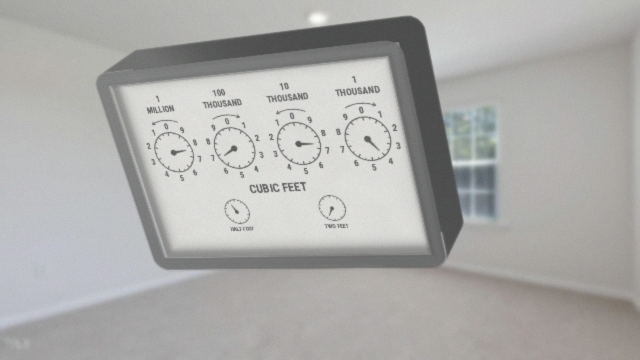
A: 767400 ft³
